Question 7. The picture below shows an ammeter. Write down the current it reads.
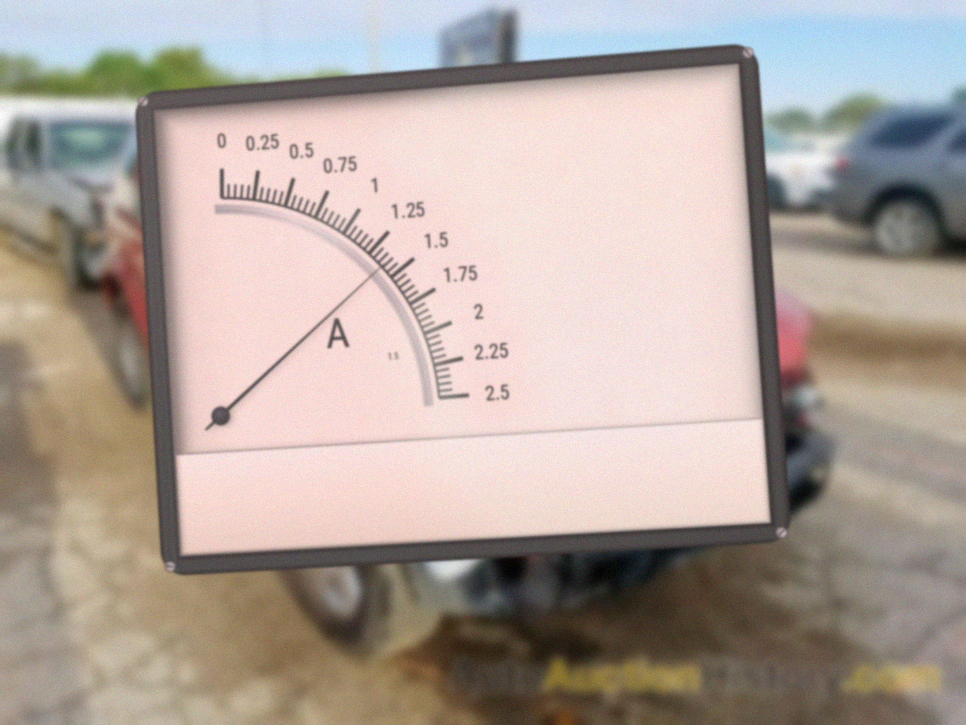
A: 1.4 A
